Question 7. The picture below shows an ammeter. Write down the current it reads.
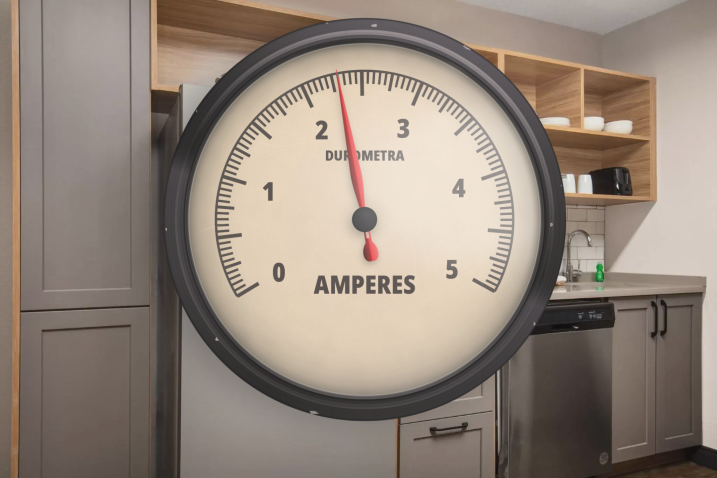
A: 2.3 A
